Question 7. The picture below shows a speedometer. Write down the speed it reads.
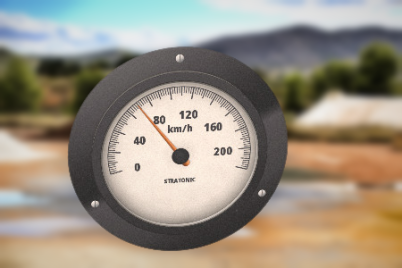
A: 70 km/h
